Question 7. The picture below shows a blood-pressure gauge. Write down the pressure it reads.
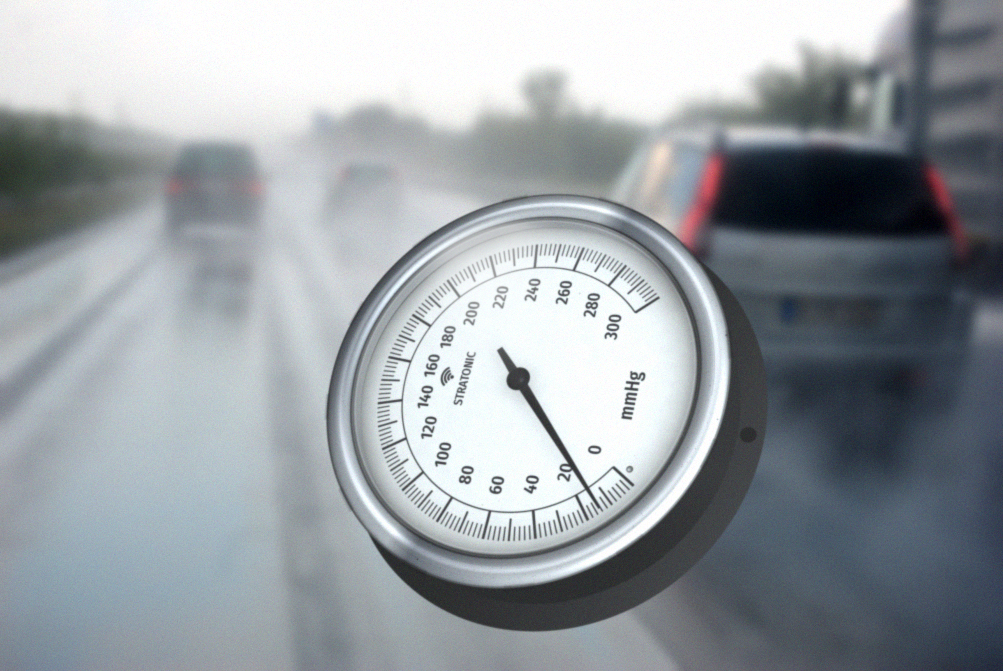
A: 14 mmHg
